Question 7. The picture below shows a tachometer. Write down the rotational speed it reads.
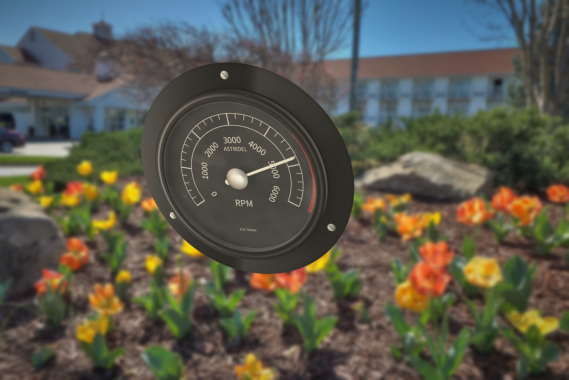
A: 4800 rpm
